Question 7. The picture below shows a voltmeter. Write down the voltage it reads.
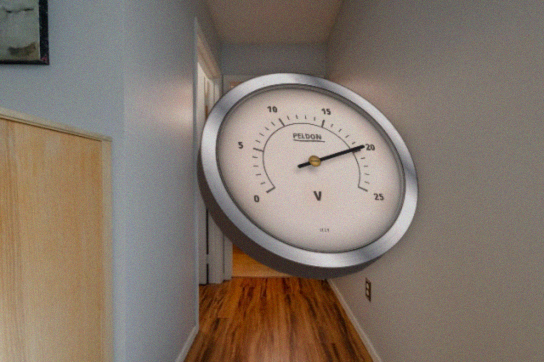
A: 20 V
